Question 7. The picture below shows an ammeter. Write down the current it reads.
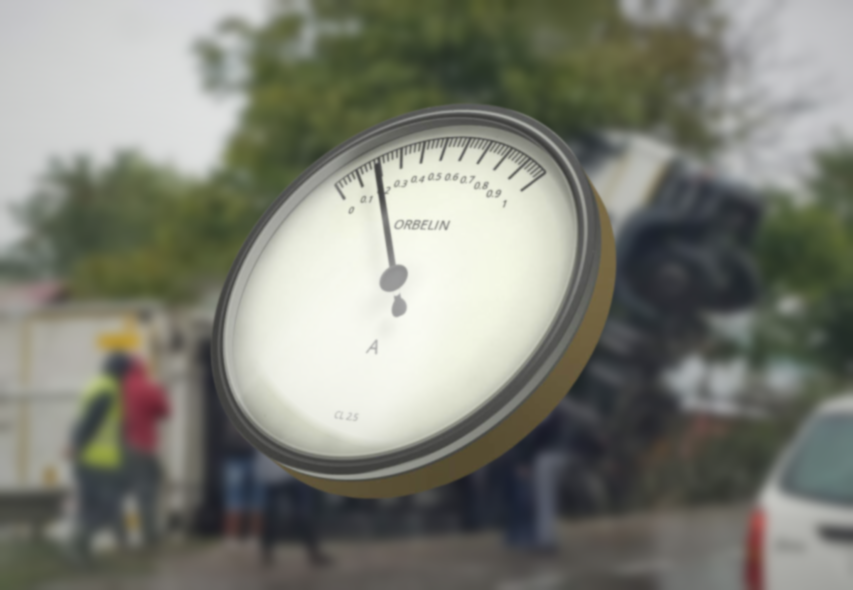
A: 0.2 A
